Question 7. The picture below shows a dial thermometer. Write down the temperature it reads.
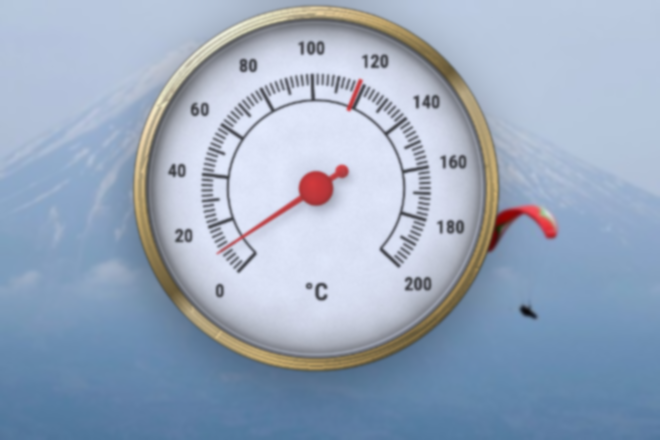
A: 10 °C
